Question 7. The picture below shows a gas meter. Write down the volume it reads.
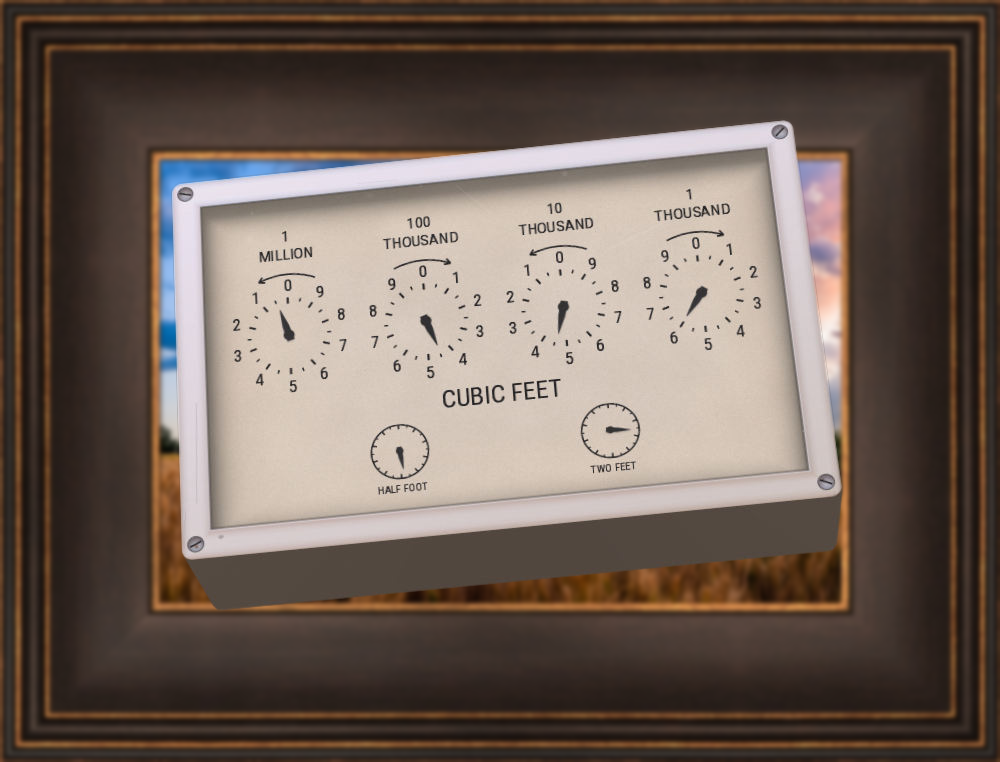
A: 44600 ft³
